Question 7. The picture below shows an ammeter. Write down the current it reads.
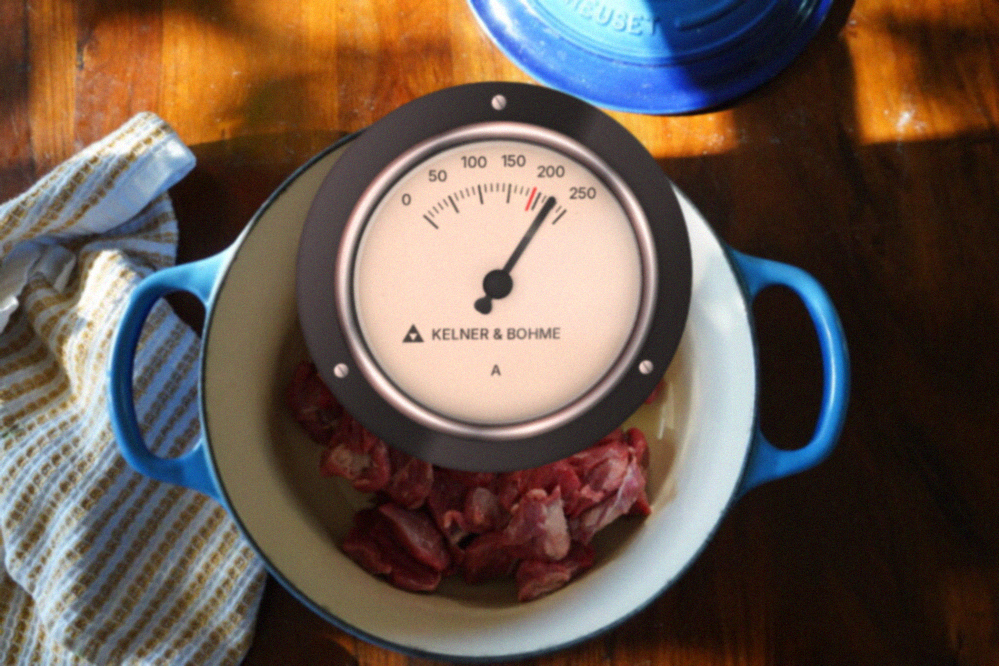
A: 220 A
